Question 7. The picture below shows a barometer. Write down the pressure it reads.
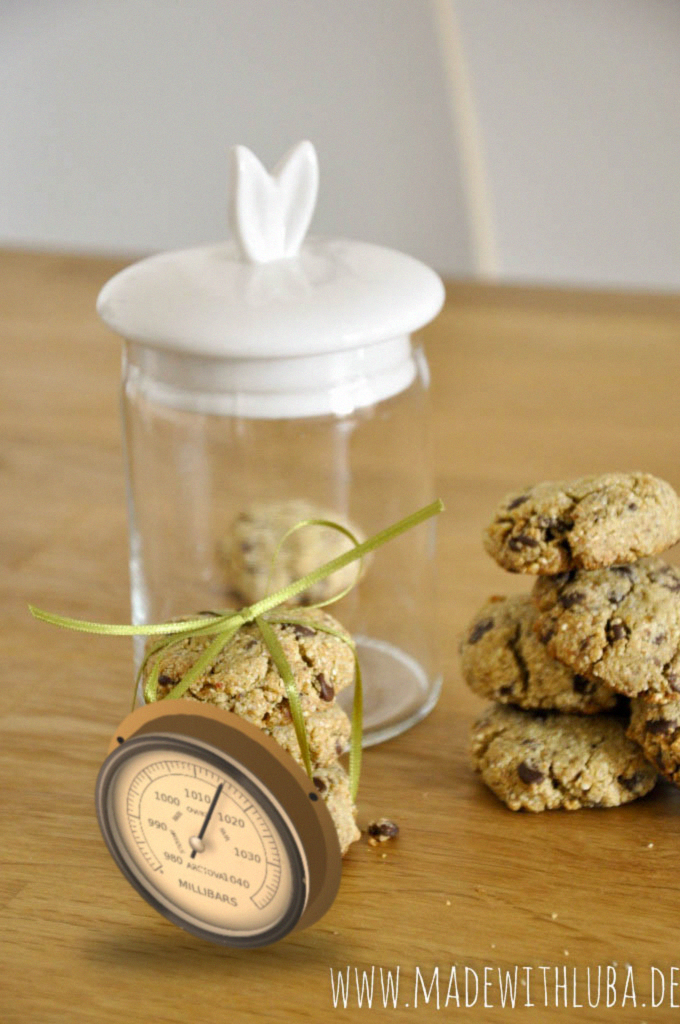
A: 1015 mbar
